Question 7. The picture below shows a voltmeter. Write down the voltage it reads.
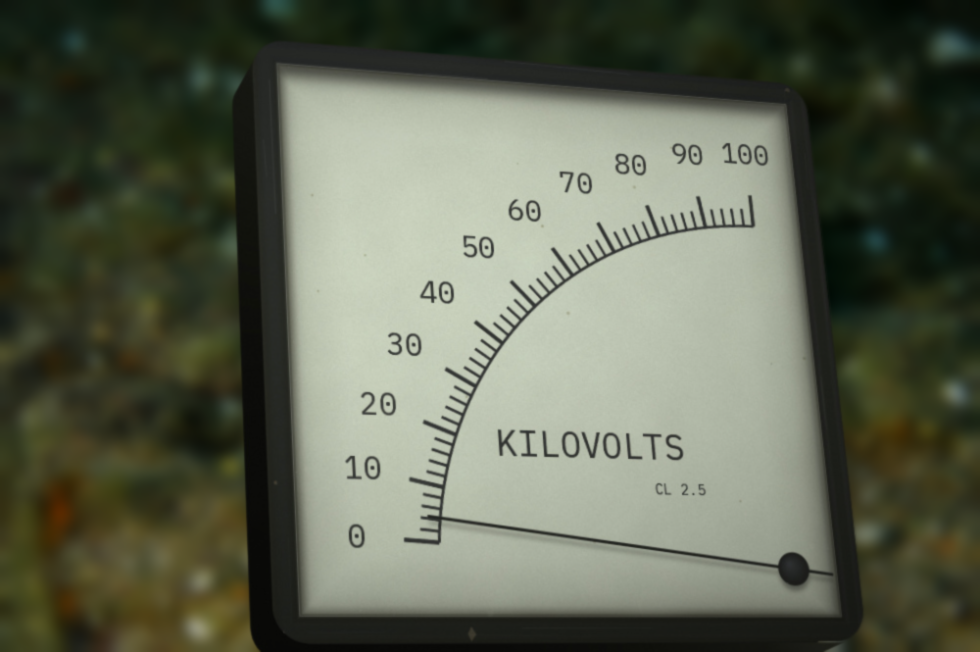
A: 4 kV
